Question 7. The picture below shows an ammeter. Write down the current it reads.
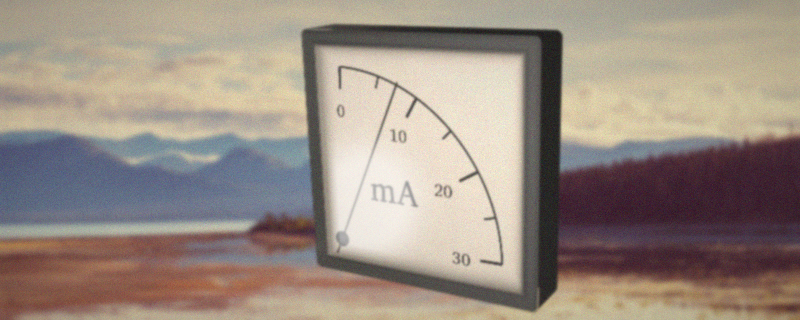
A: 7.5 mA
